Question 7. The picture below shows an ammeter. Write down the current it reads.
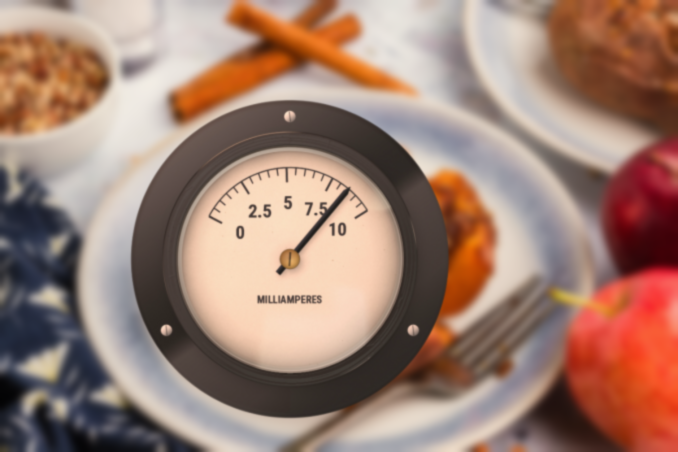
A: 8.5 mA
